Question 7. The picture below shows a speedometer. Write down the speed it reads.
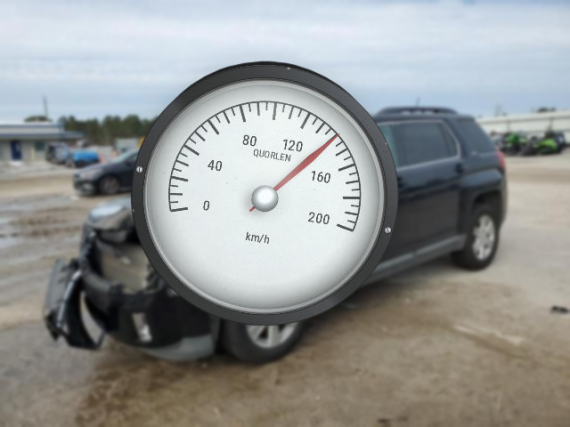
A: 140 km/h
